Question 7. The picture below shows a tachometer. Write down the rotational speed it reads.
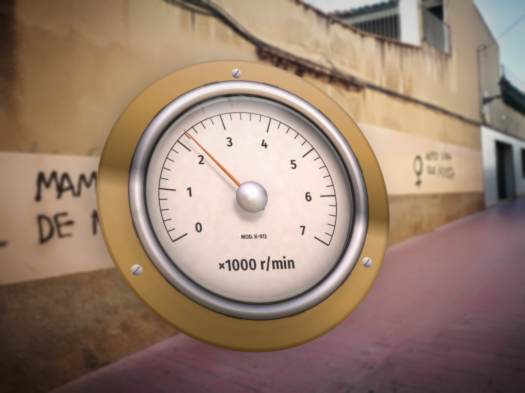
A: 2200 rpm
